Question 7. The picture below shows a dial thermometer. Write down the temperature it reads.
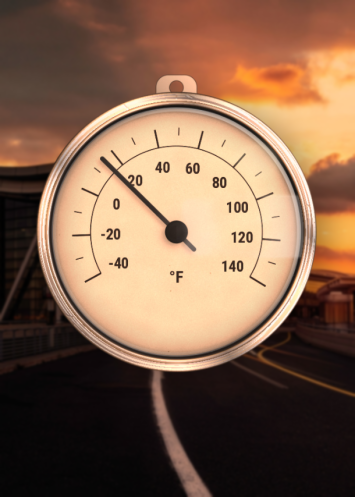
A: 15 °F
